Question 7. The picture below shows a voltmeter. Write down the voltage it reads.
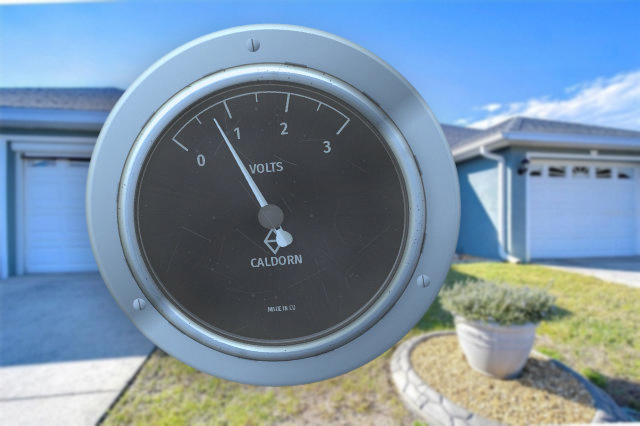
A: 0.75 V
